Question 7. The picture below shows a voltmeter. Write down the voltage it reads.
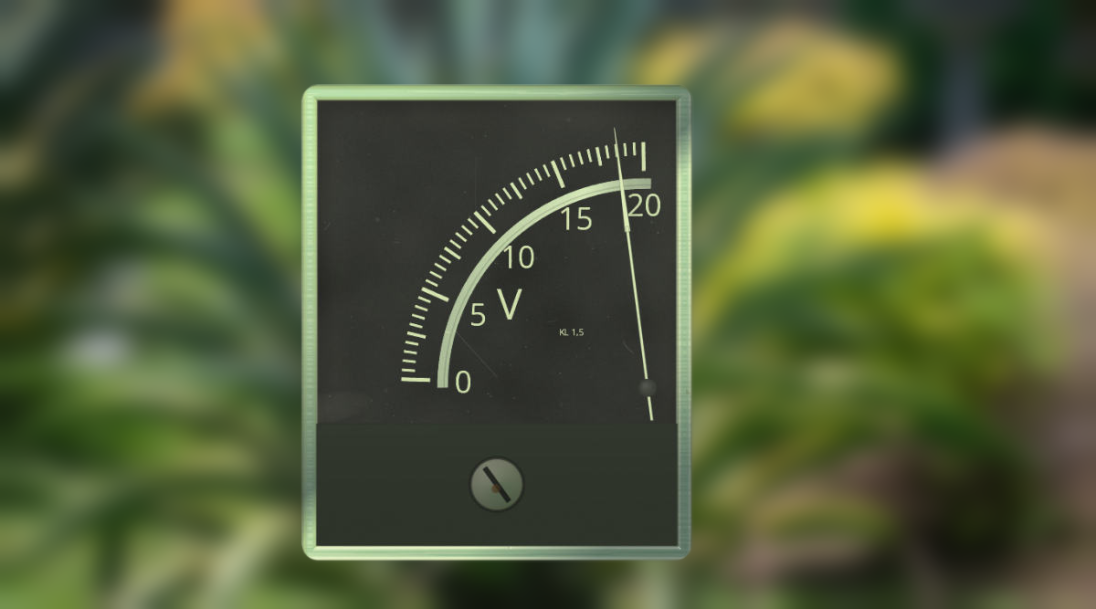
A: 18.5 V
